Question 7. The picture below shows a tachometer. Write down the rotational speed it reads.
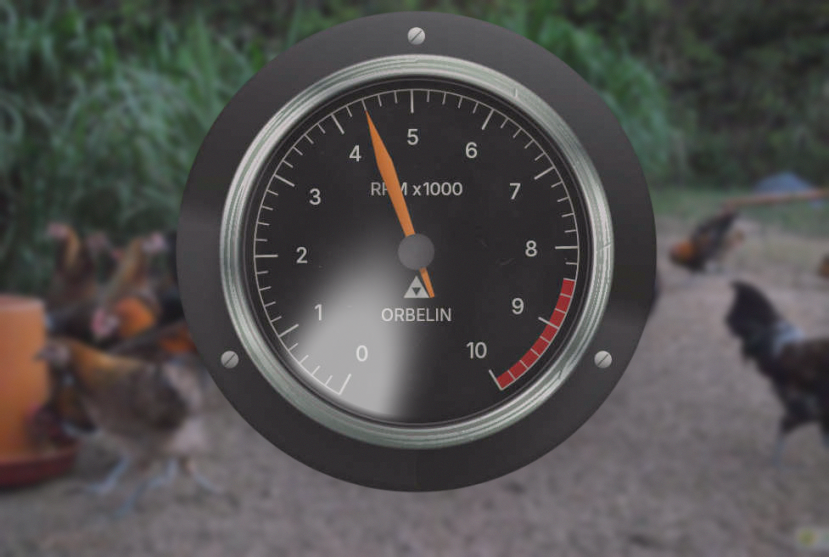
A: 4400 rpm
